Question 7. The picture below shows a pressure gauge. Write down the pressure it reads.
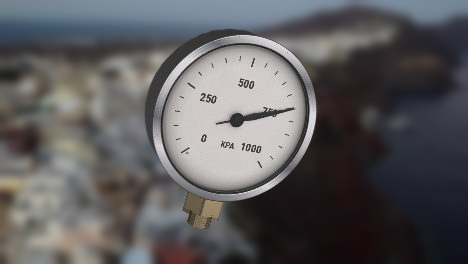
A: 750 kPa
